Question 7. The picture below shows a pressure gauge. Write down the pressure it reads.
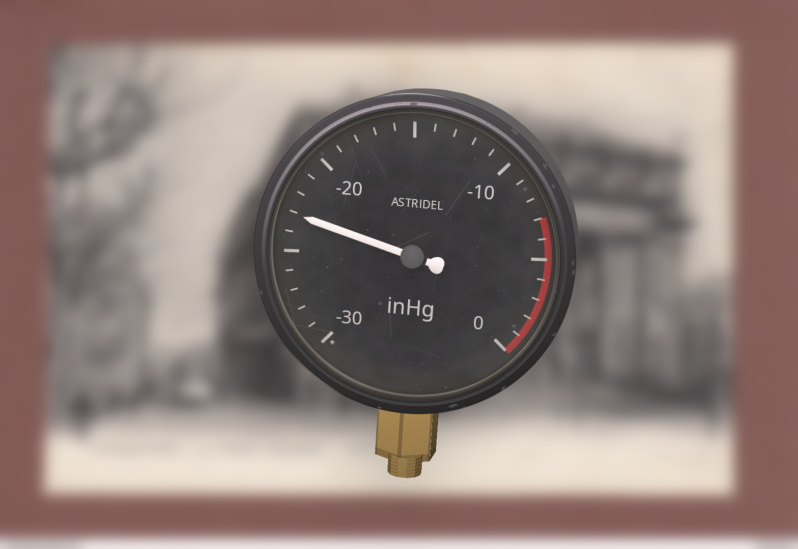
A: -23 inHg
